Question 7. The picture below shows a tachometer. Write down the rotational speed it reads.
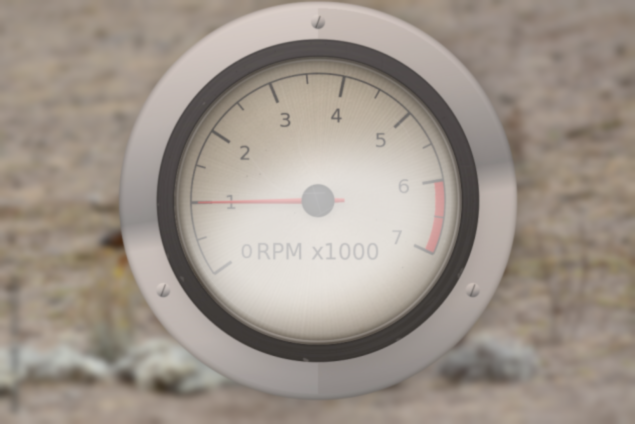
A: 1000 rpm
